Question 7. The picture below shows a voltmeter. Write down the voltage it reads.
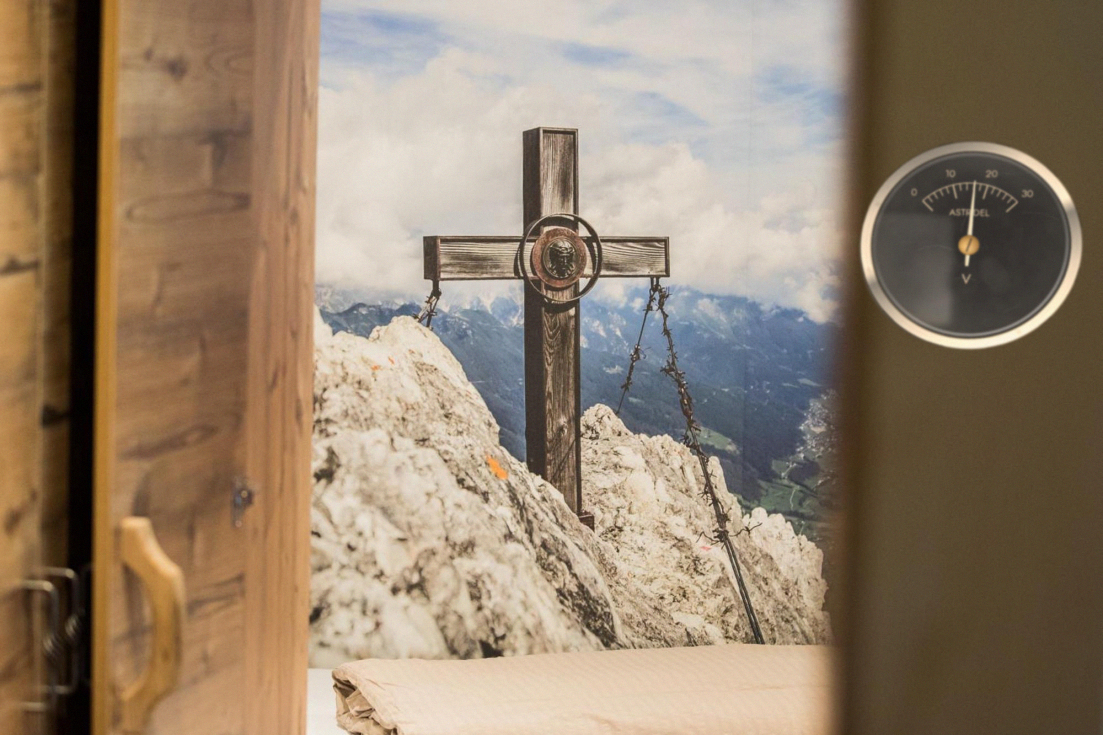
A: 16 V
